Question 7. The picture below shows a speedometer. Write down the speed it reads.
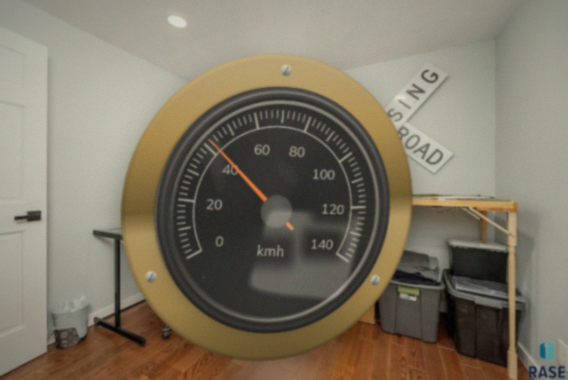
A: 42 km/h
